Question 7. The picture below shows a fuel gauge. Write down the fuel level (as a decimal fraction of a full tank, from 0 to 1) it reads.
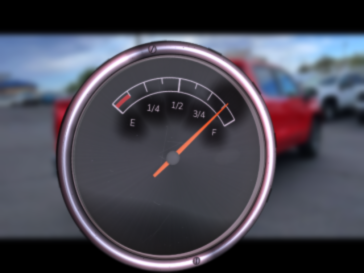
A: 0.875
